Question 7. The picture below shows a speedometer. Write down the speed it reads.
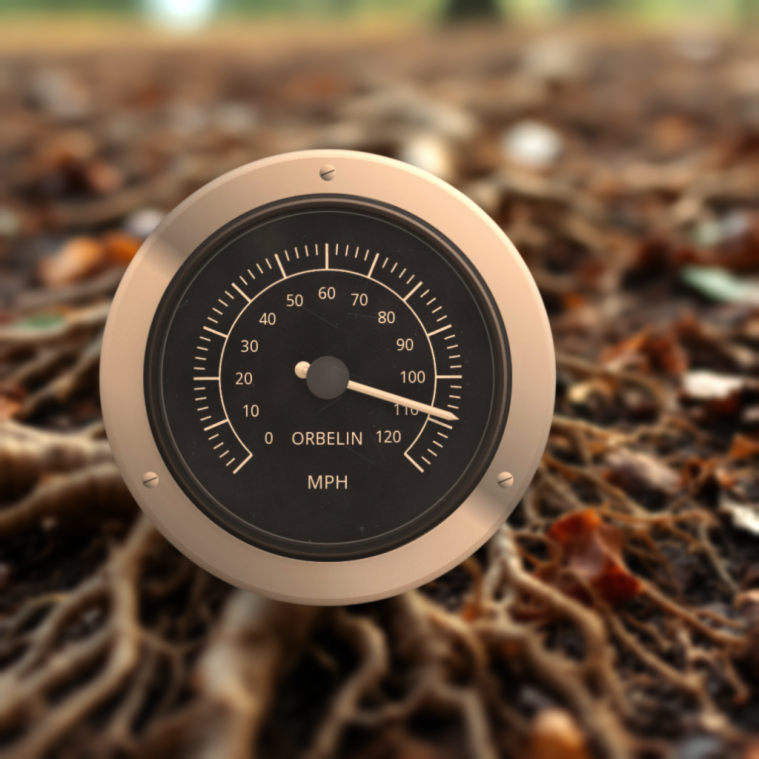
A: 108 mph
